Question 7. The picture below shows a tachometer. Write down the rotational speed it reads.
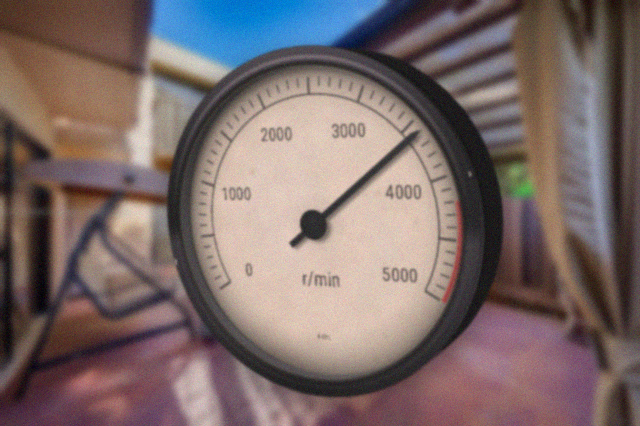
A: 3600 rpm
